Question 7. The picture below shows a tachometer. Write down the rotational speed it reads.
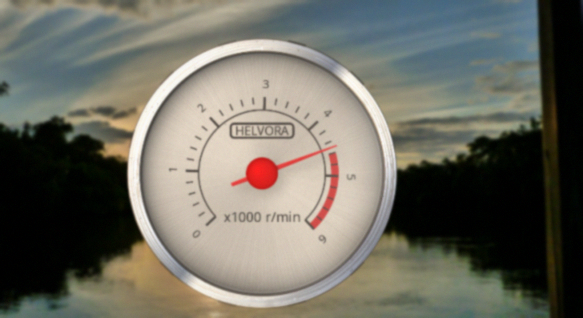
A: 4500 rpm
